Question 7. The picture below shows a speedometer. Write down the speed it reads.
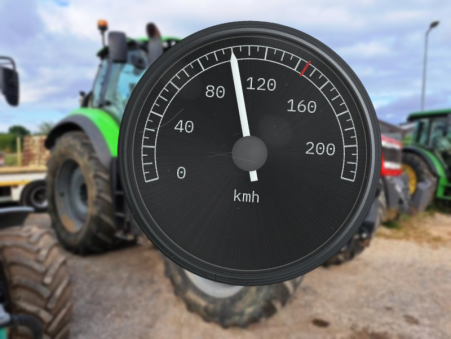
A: 100 km/h
